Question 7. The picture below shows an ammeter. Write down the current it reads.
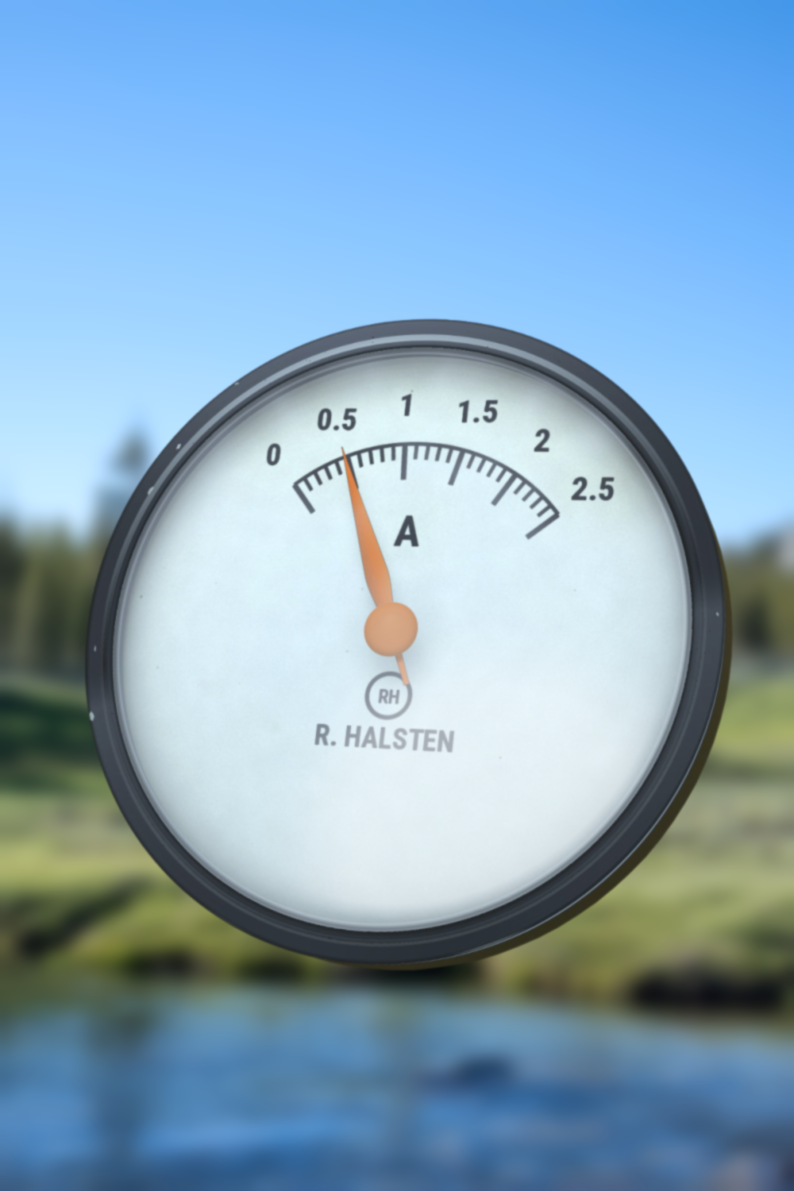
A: 0.5 A
